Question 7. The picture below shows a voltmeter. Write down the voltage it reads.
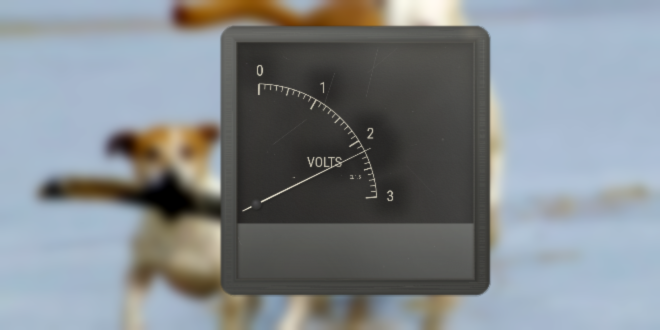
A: 2.2 V
